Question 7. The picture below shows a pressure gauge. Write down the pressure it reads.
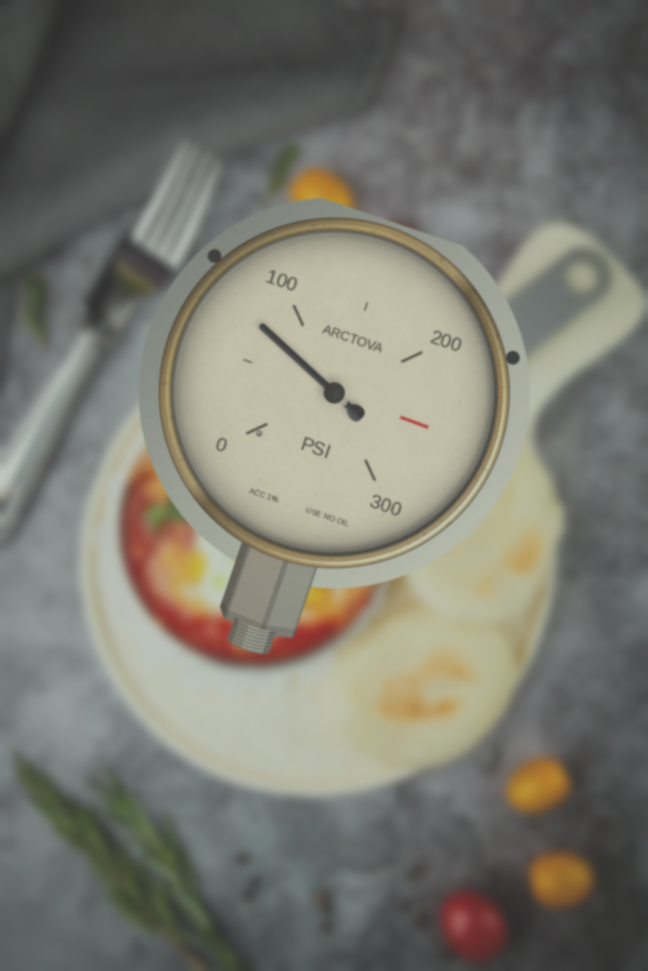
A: 75 psi
